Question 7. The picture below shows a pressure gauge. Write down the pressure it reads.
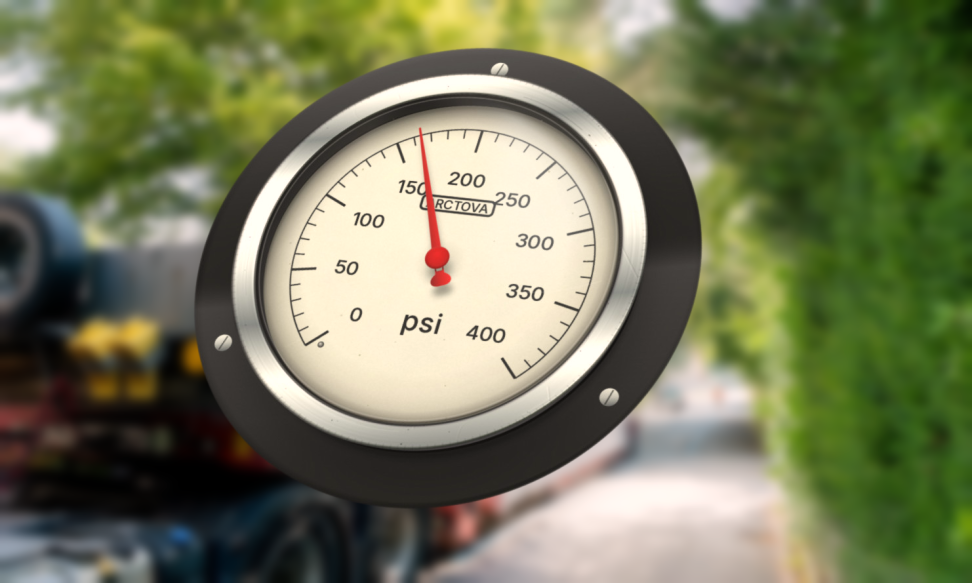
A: 165 psi
